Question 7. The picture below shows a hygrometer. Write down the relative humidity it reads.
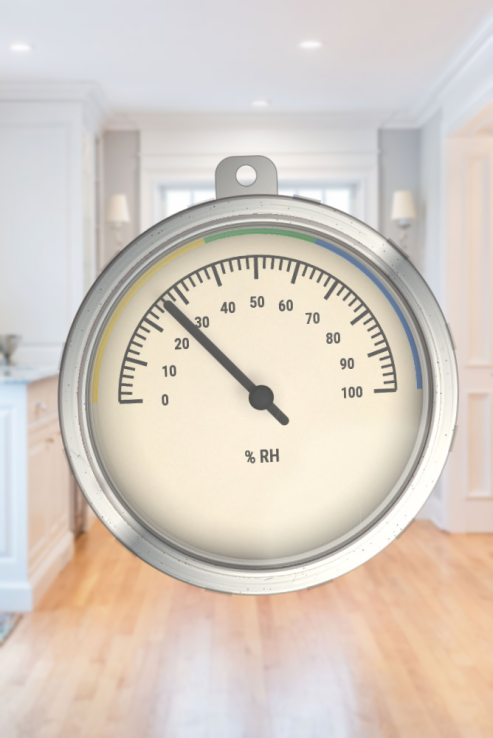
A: 26 %
